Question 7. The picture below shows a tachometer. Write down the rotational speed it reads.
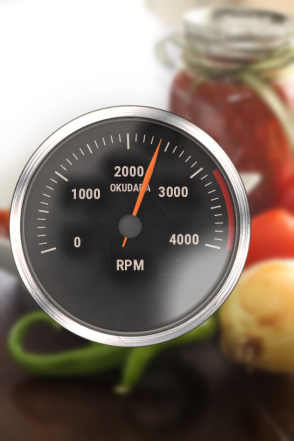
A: 2400 rpm
